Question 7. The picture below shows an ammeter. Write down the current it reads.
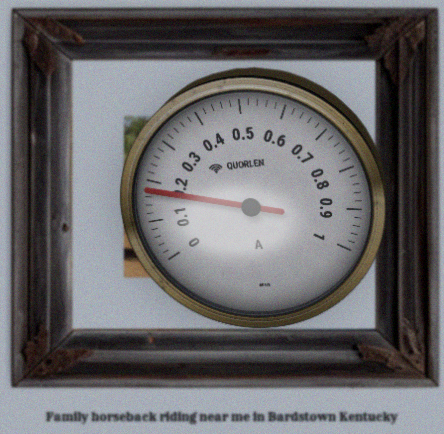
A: 0.18 A
